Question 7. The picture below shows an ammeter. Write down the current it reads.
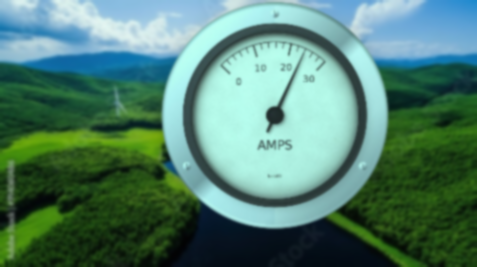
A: 24 A
